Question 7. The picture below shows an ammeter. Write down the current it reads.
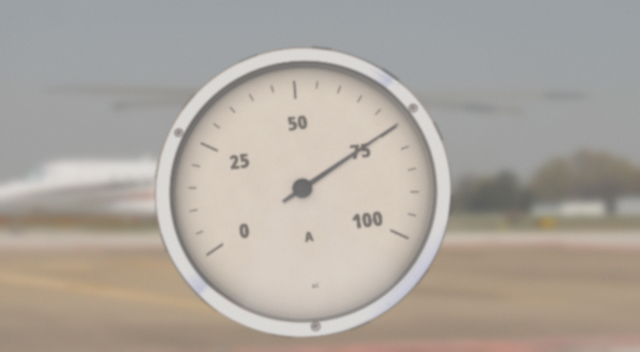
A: 75 A
